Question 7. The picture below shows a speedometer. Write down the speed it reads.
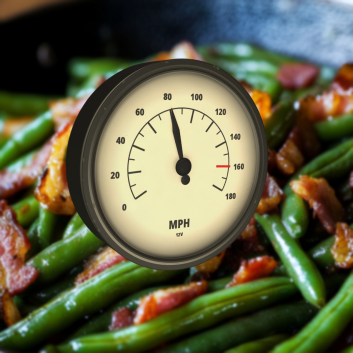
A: 80 mph
